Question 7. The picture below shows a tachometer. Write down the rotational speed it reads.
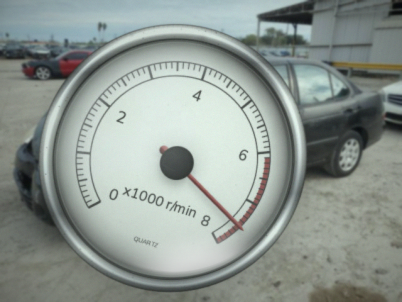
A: 7500 rpm
